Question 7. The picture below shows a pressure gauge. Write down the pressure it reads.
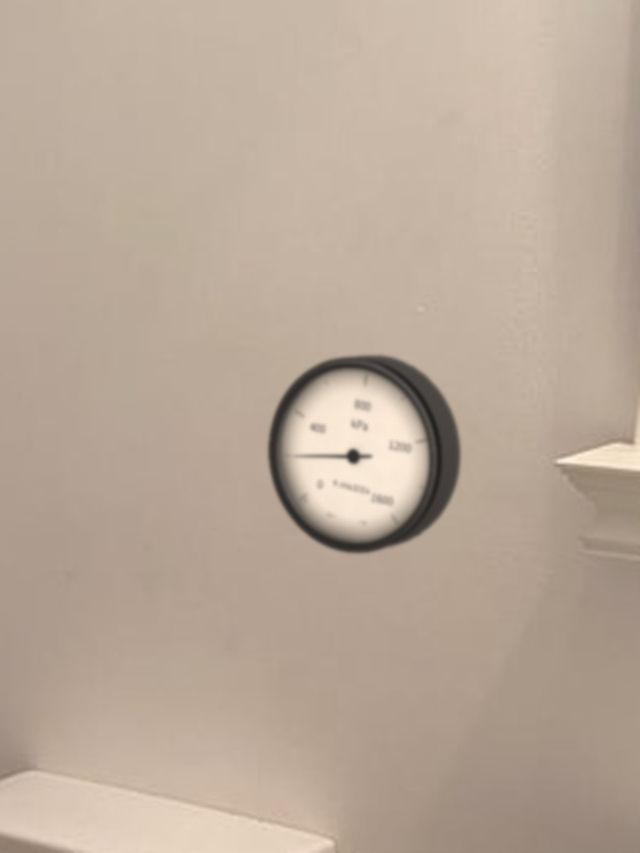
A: 200 kPa
